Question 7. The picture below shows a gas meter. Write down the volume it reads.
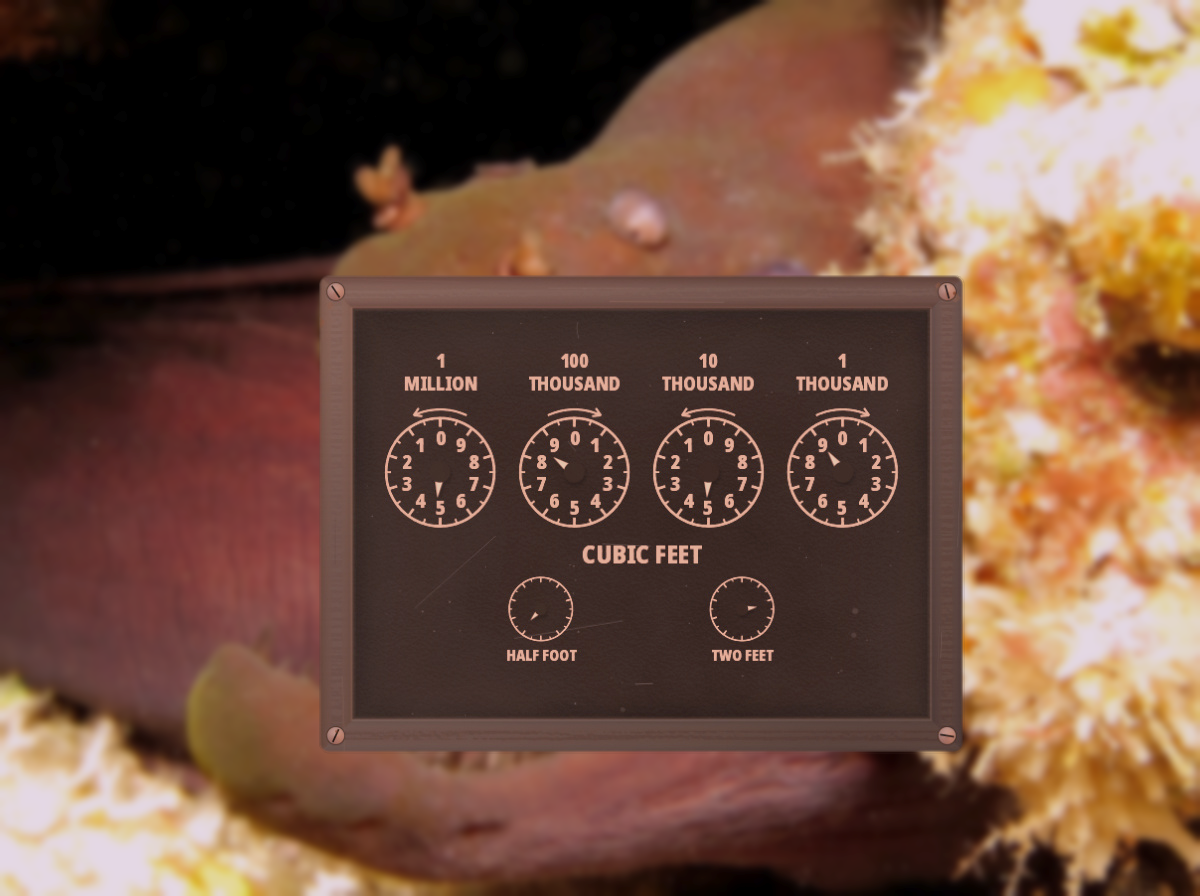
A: 484900 ft³
